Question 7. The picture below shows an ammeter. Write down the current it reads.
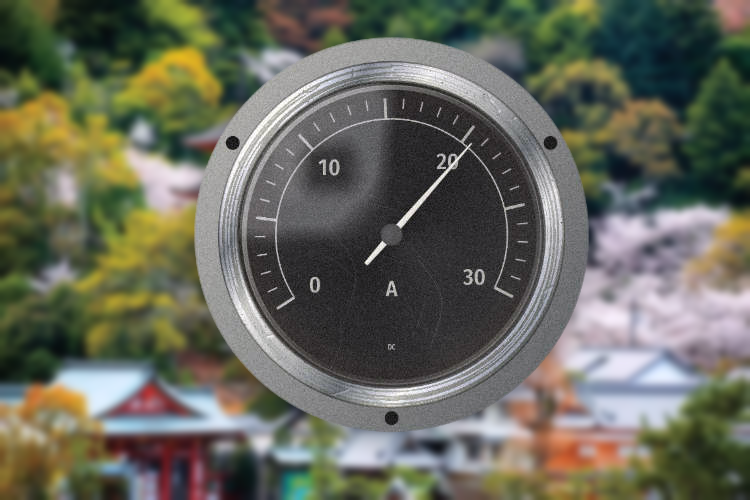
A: 20.5 A
